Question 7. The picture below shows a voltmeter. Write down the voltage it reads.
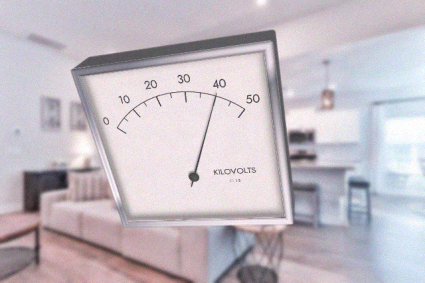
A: 40 kV
